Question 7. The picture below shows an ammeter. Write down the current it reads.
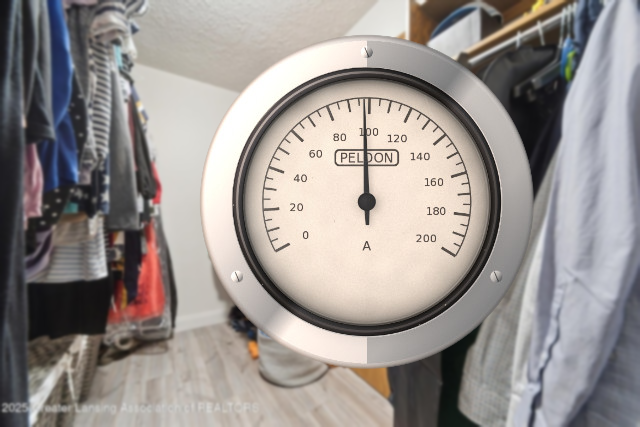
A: 97.5 A
